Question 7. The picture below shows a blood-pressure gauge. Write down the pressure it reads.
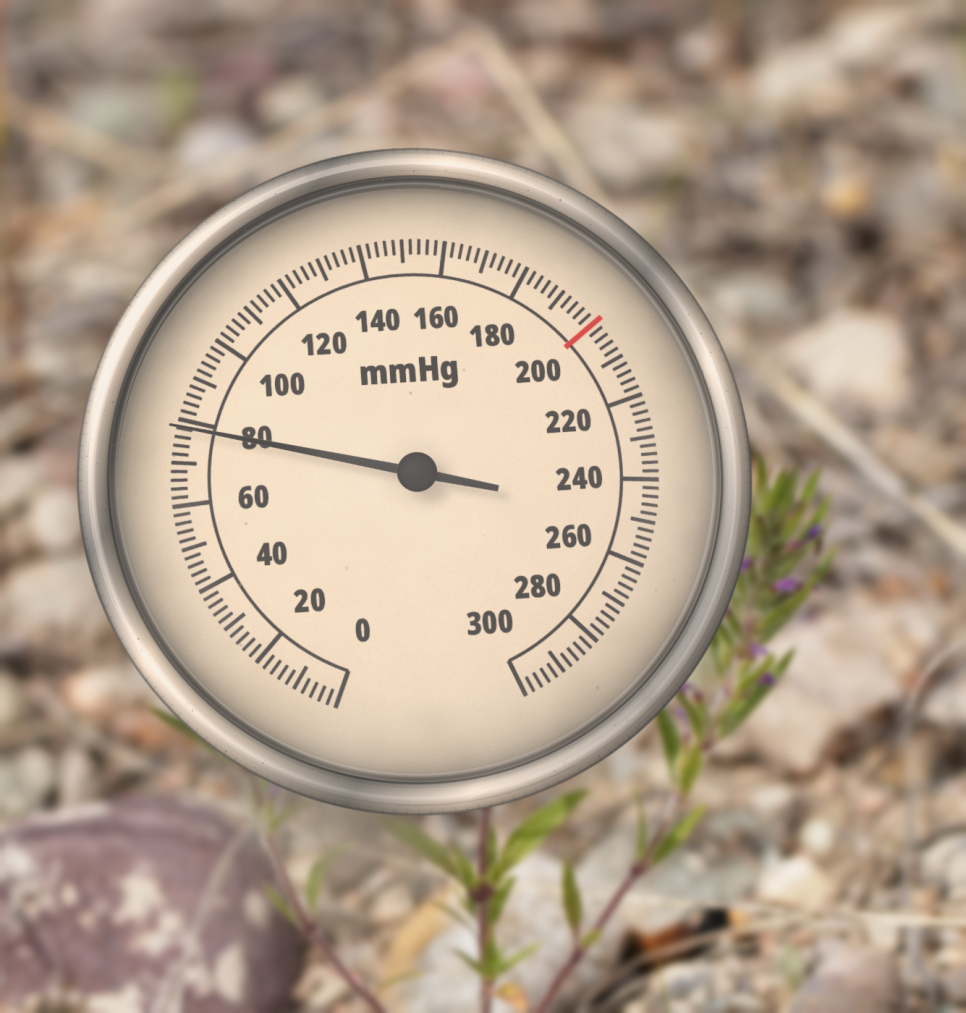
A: 78 mmHg
